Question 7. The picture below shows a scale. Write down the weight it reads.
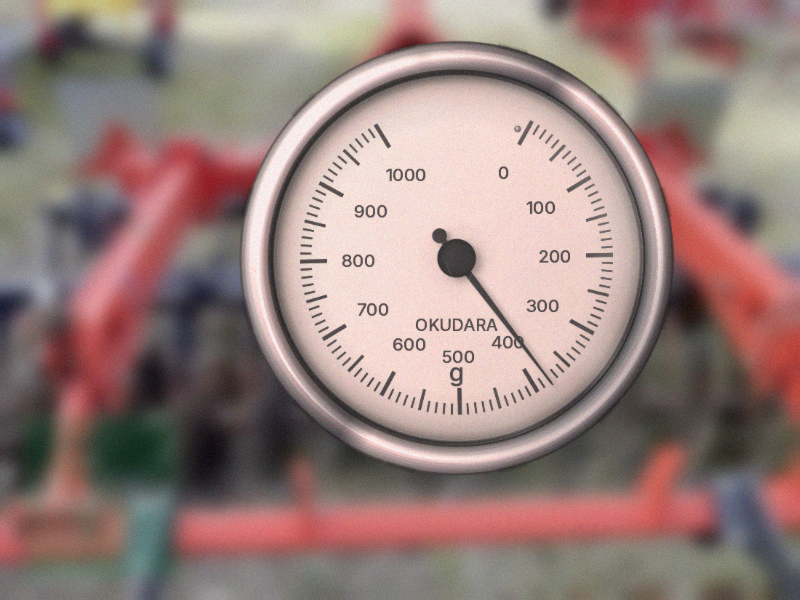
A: 380 g
